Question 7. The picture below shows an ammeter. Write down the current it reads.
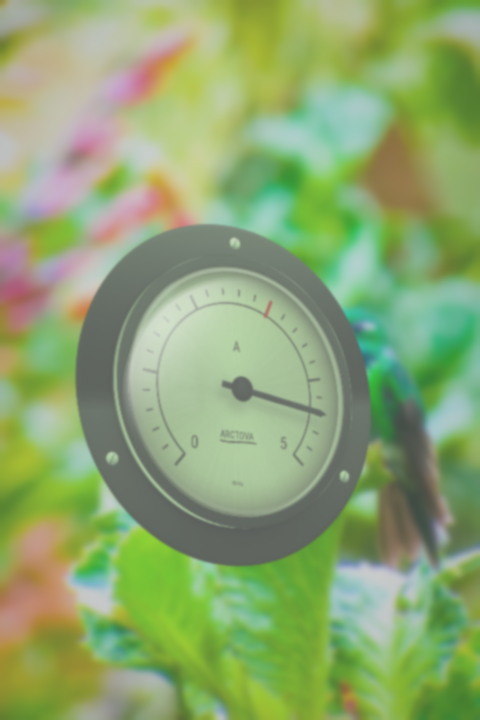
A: 4.4 A
